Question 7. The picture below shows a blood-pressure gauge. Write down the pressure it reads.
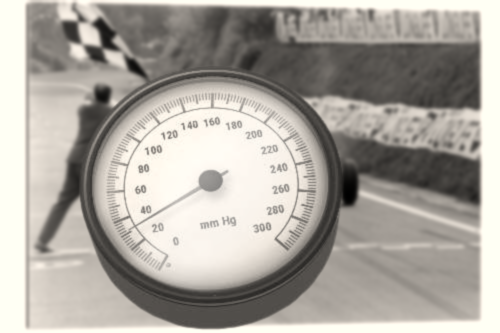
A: 30 mmHg
